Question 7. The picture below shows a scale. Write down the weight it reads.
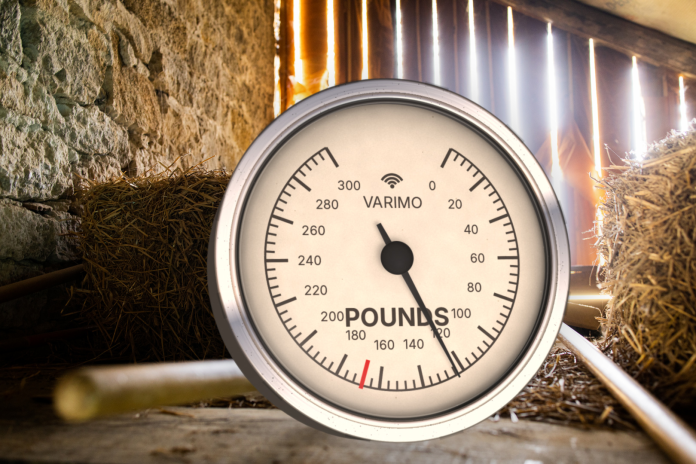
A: 124 lb
